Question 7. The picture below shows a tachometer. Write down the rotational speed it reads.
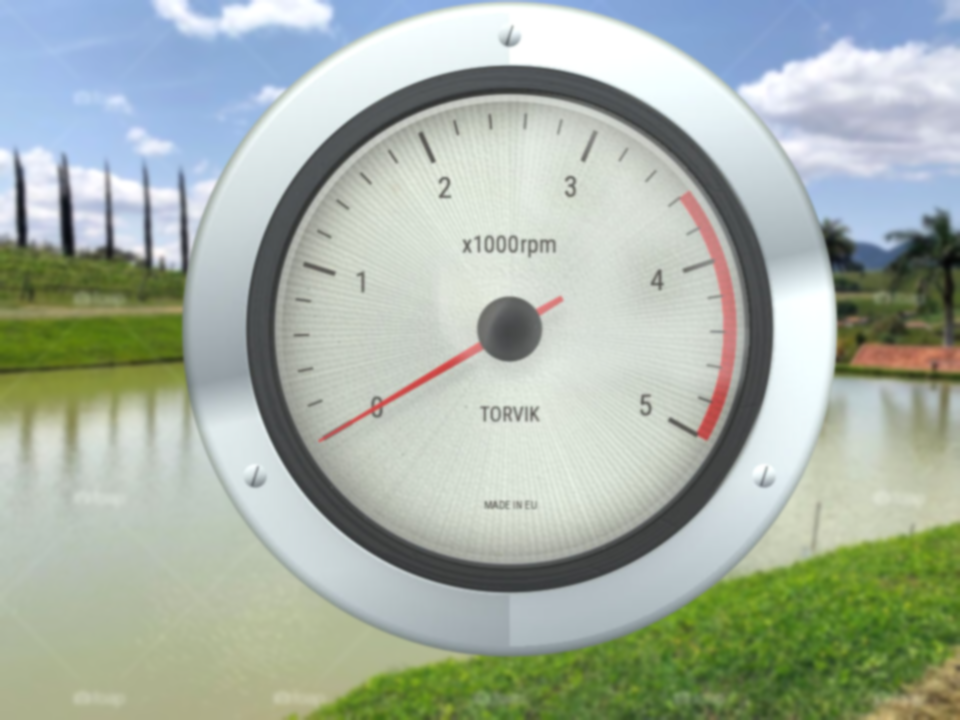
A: 0 rpm
